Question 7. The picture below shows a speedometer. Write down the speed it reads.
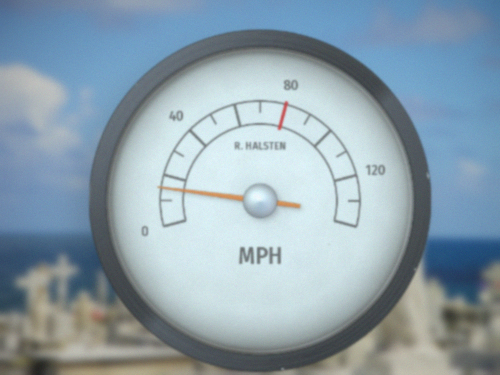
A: 15 mph
